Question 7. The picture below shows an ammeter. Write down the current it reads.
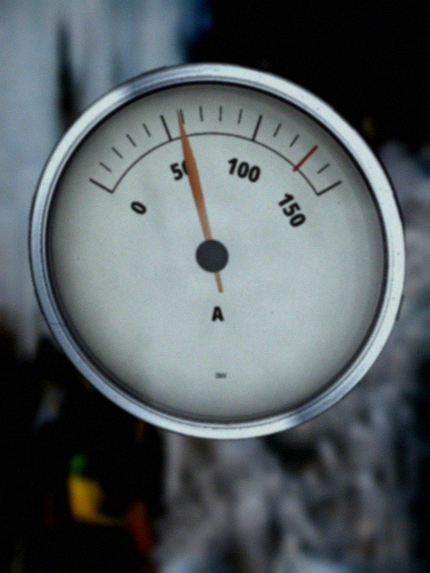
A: 60 A
